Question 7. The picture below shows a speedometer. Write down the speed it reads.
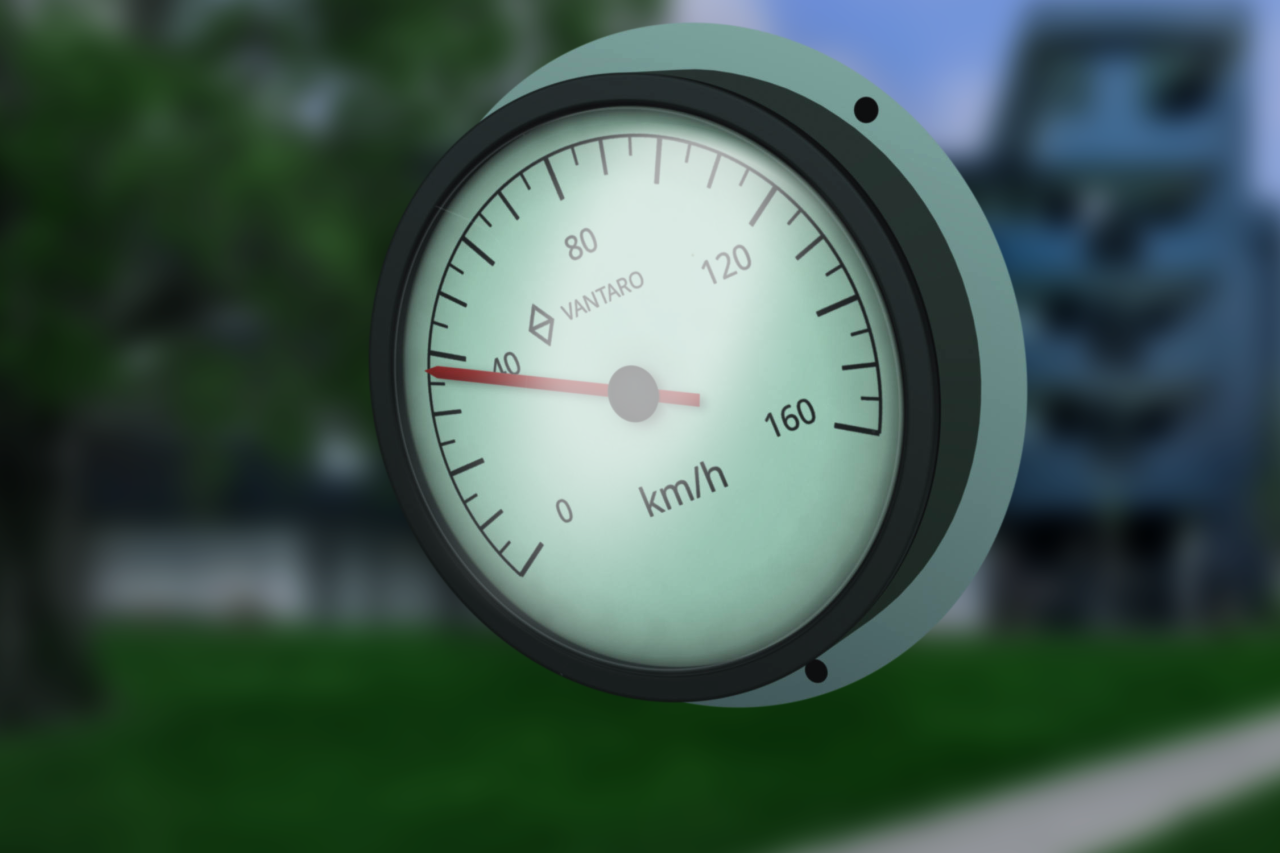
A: 37.5 km/h
